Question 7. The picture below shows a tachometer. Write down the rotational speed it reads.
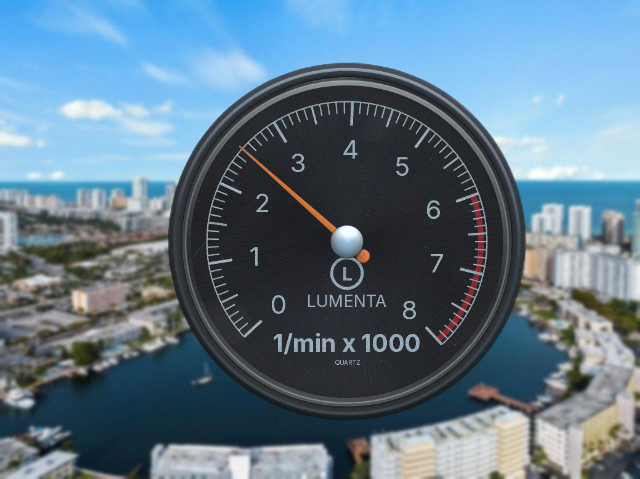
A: 2500 rpm
